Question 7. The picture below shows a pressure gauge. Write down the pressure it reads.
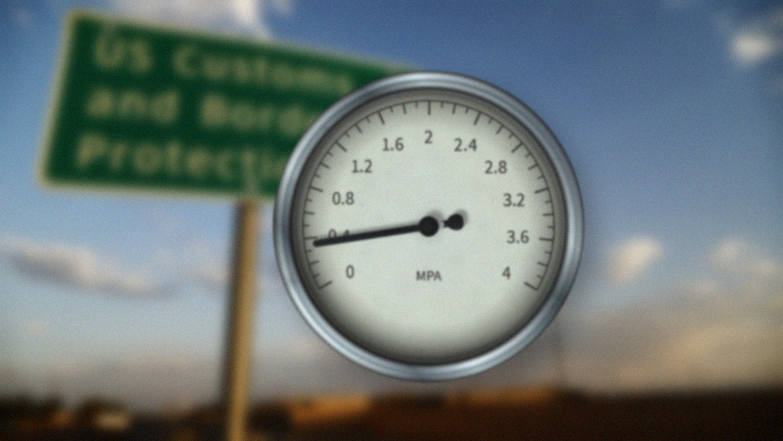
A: 0.35 MPa
